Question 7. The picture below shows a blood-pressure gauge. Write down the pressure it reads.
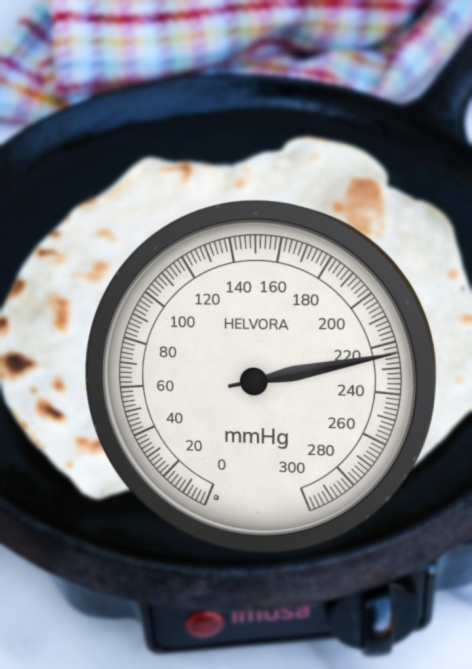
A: 224 mmHg
